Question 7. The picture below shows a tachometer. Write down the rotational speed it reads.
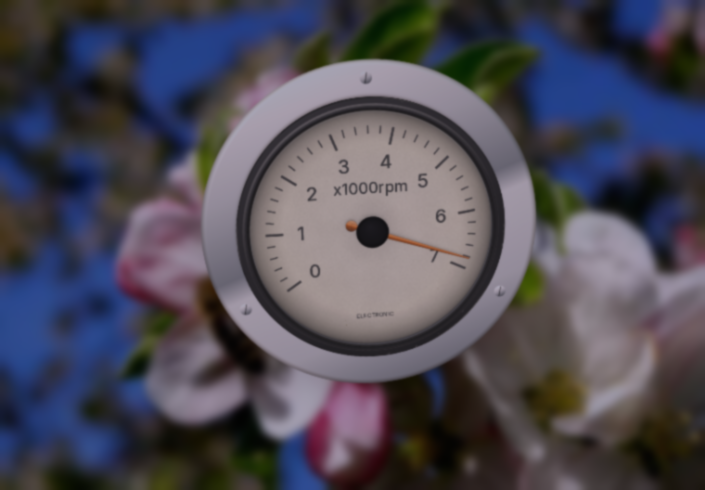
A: 6800 rpm
